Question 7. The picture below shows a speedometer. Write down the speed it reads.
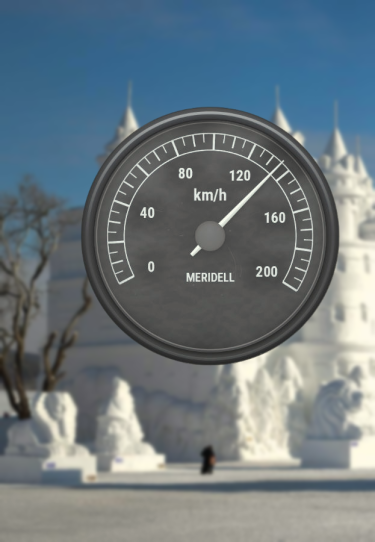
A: 135 km/h
